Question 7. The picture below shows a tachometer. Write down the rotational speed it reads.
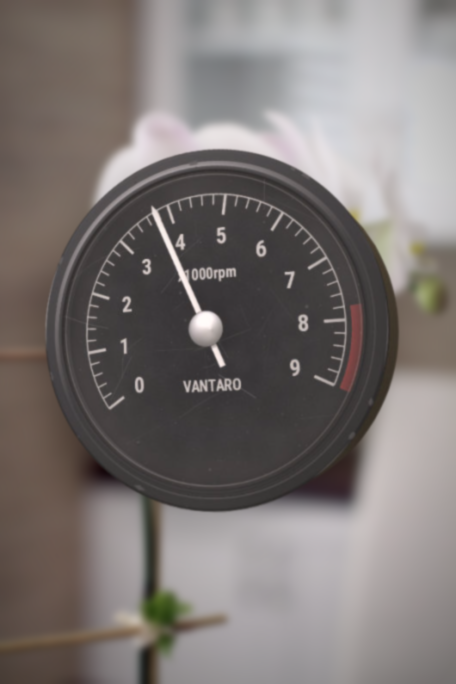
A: 3800 rpm
